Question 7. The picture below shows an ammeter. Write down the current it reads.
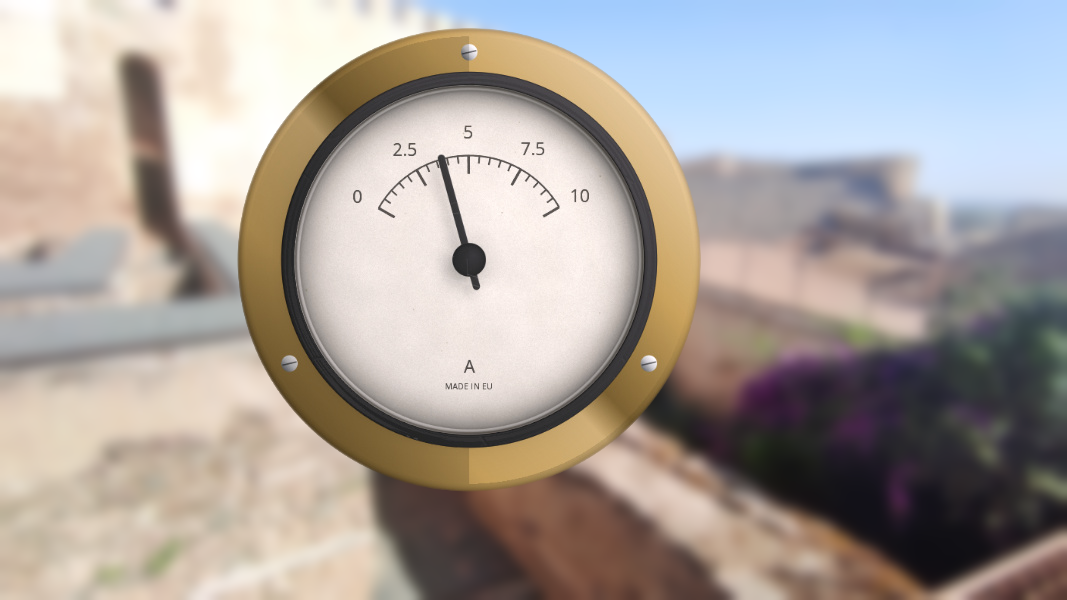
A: 3.75 A
